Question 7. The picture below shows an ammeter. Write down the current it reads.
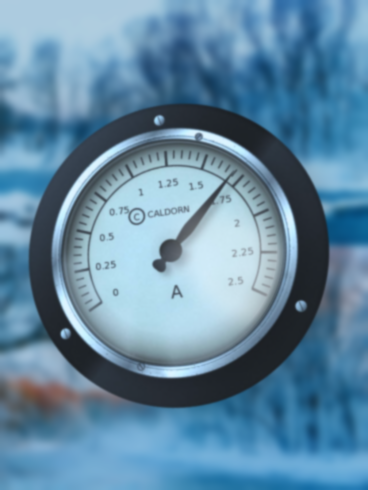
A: 1.7 A
